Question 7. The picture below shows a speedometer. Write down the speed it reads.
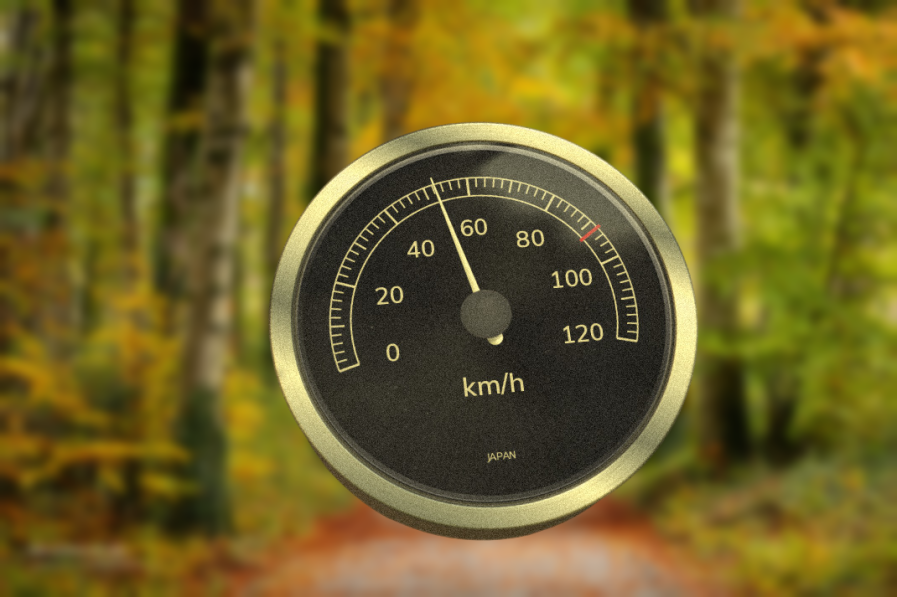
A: 52 km/h
